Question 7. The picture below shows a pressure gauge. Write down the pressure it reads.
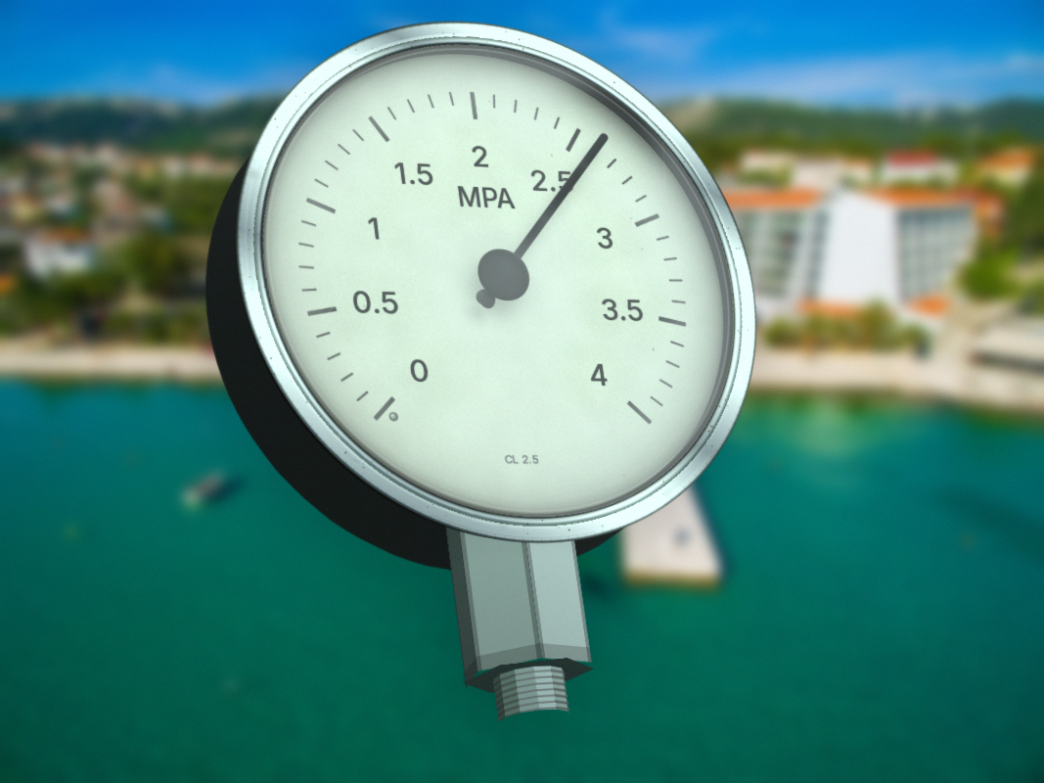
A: 2.6 MPa
